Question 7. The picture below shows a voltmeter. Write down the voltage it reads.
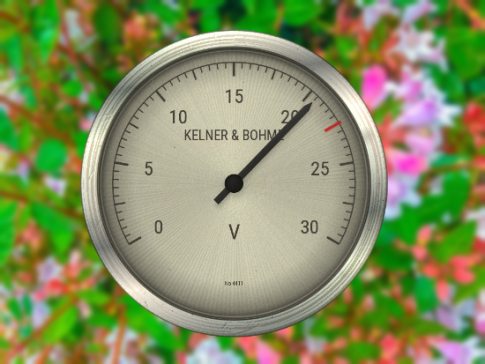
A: 20.5 V
